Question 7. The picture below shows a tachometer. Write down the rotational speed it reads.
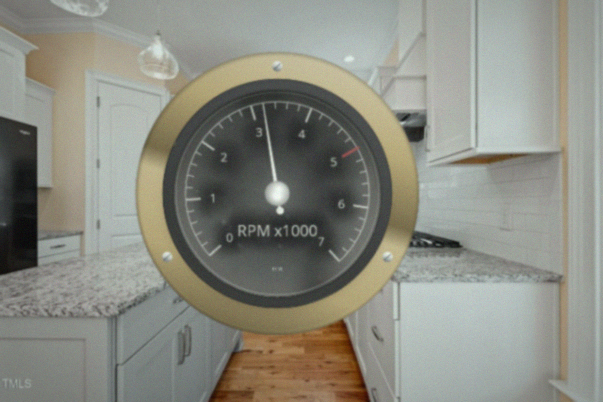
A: 3200 rpm
